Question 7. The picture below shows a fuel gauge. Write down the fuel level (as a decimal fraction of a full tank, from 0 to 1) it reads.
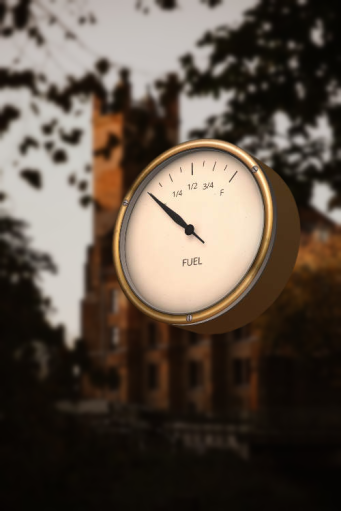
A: 0
